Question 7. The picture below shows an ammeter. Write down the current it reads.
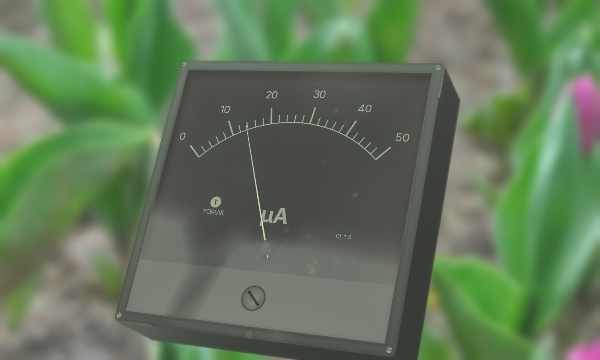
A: 14 µA
